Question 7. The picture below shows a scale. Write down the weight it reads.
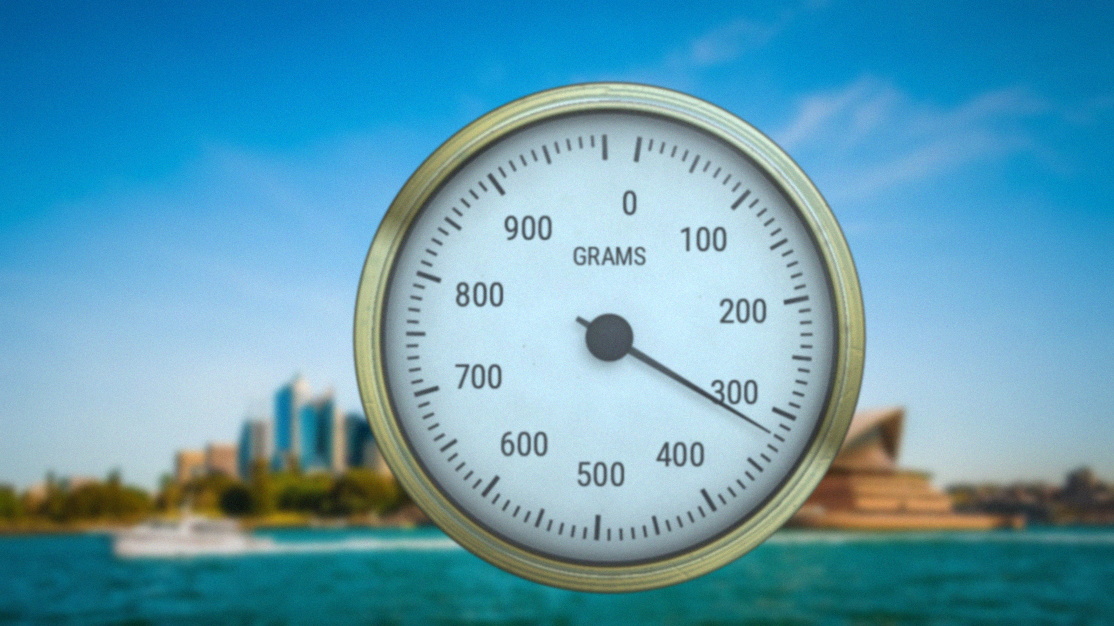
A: 320 g
